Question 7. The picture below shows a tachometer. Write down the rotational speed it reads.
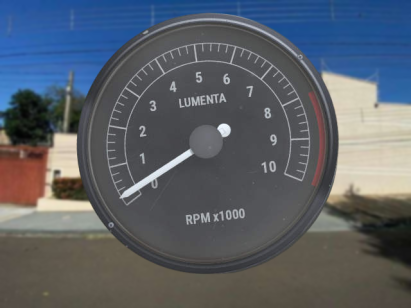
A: 200 rpm
